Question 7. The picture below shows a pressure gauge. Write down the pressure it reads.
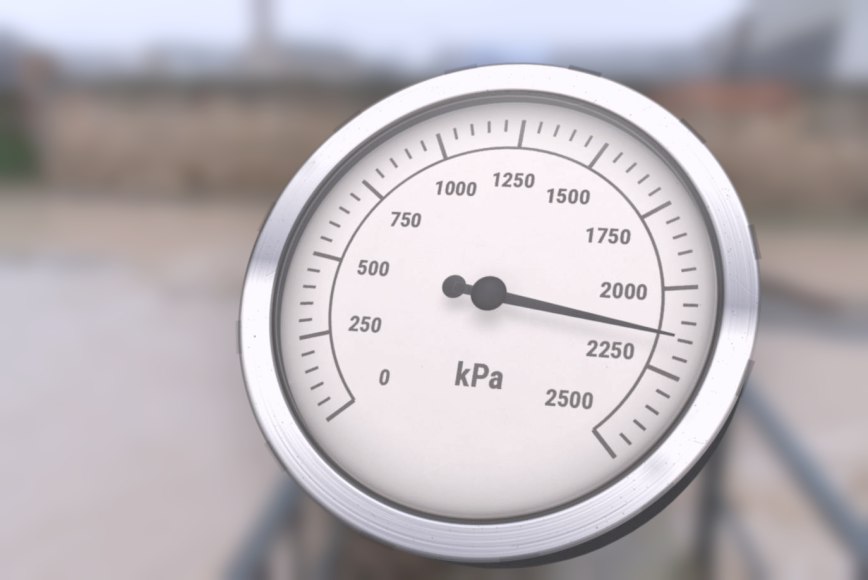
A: 2150 kPa
